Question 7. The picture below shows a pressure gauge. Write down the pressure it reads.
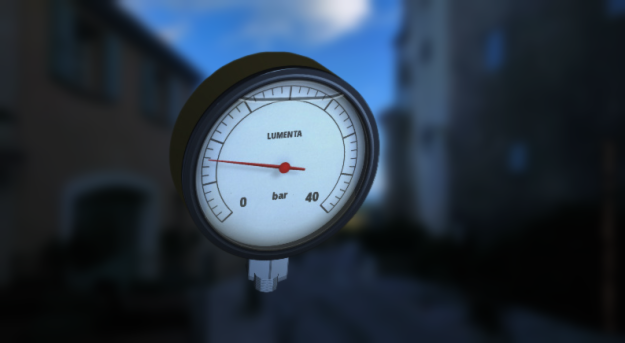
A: 8 bar
